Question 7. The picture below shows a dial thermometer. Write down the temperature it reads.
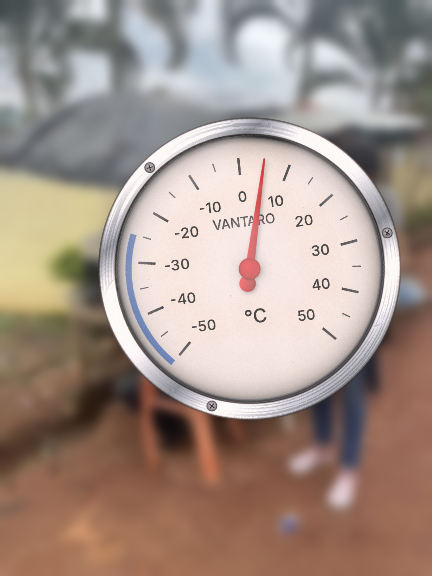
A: 5 °C
